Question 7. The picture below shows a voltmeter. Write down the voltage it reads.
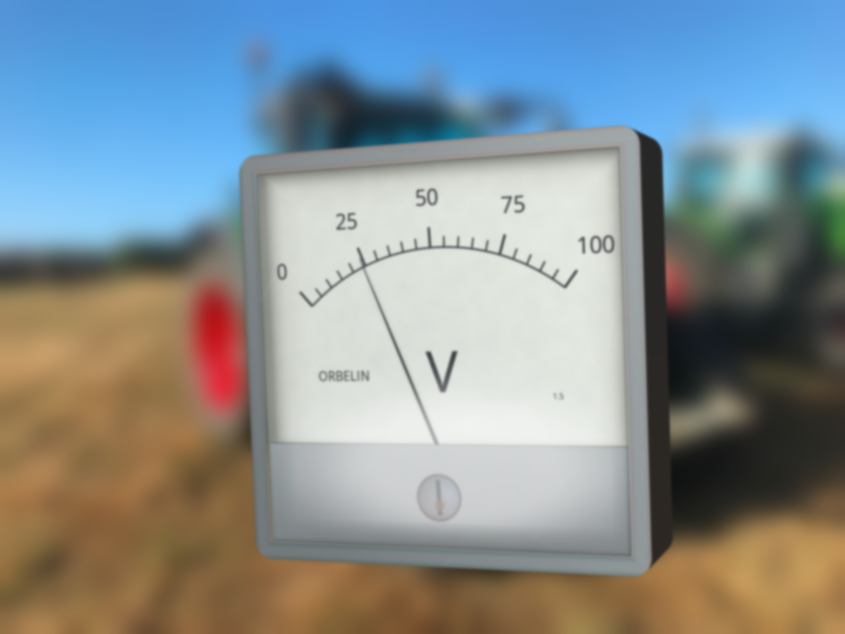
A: 25 V
